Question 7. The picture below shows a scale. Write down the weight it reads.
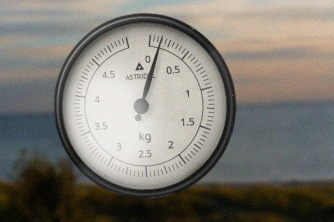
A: 0.15 kg
